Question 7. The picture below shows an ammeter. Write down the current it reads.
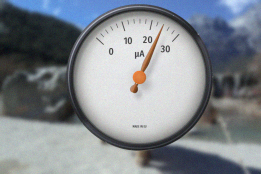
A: 24 µA
